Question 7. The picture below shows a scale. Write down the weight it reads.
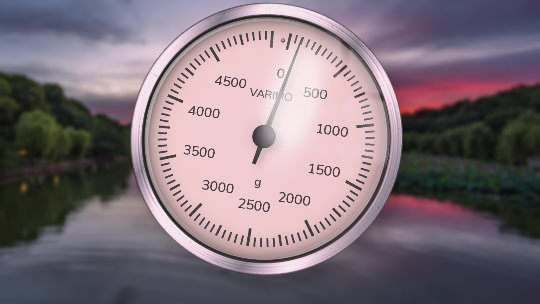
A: 100 g
